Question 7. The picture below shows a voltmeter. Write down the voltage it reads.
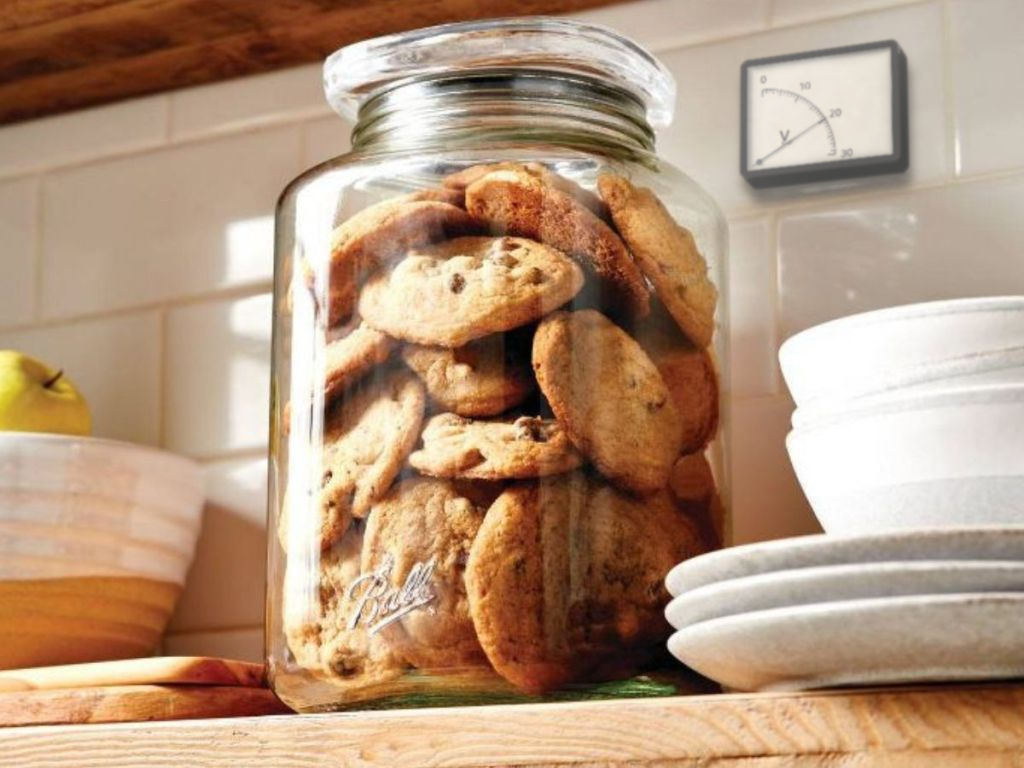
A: 20 V
